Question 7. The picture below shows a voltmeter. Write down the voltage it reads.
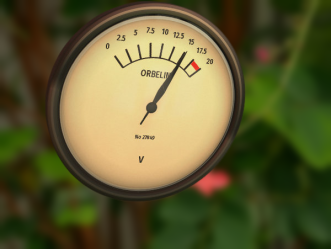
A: 15 V
